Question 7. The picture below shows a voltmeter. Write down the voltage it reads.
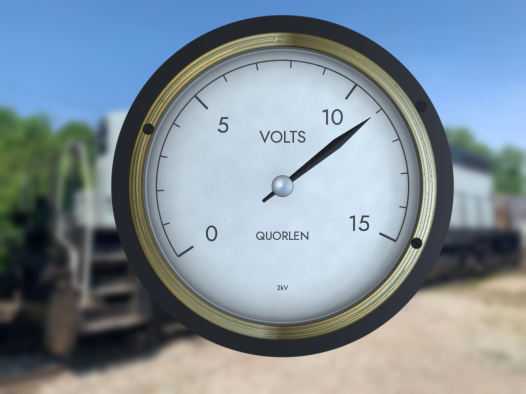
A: 11 V
